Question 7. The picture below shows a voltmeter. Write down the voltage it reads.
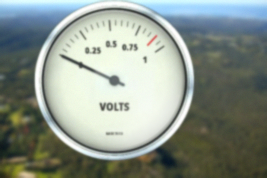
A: 0 V
